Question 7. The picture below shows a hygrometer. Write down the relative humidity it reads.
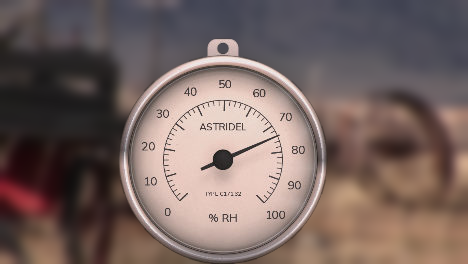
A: 74 %
